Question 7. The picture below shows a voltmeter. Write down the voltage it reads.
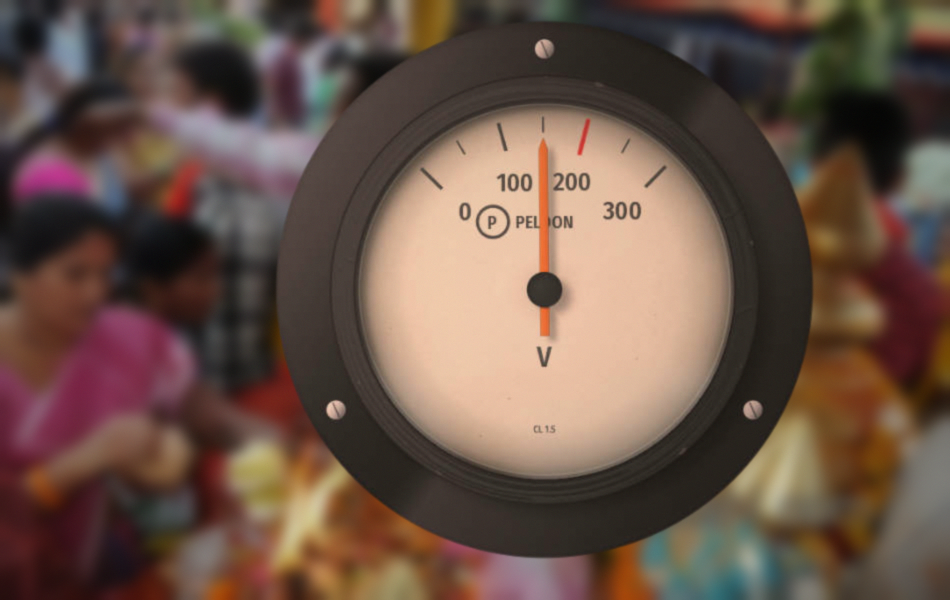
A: 150 V
